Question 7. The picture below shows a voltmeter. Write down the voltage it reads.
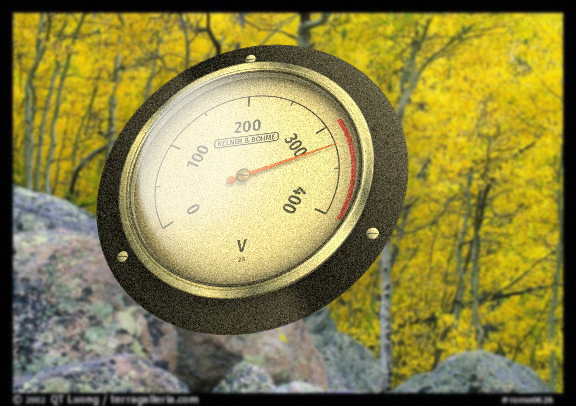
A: 325 V
